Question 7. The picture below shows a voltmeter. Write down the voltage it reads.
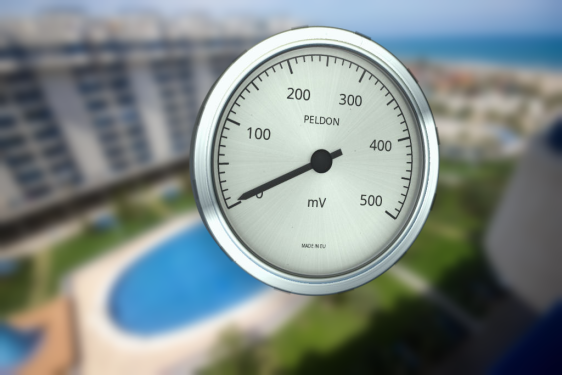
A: 5 mV
